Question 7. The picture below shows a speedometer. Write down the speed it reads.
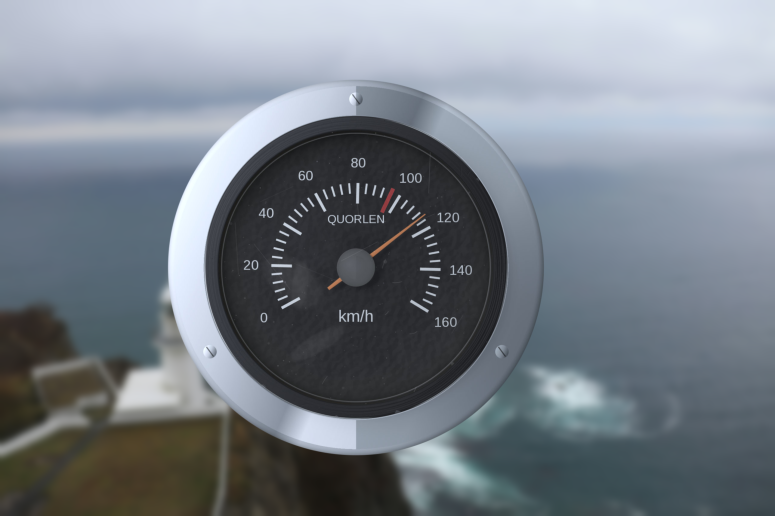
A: 114 km/h
